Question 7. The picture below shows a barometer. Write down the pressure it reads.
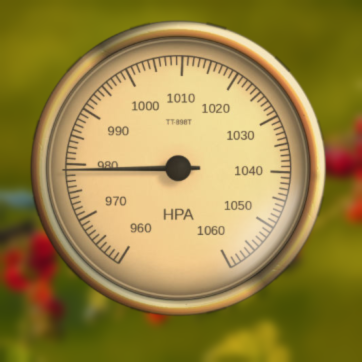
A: 979 hPa
